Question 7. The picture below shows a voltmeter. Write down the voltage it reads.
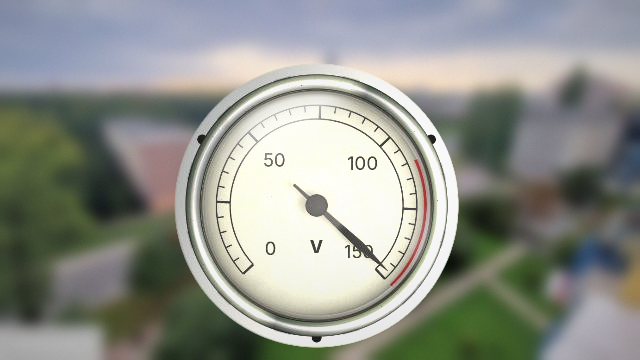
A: 147.5 V
